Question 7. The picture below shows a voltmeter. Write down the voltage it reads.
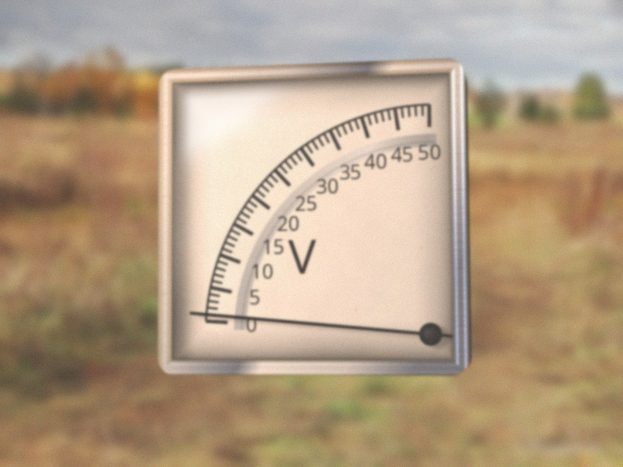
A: 1 V
